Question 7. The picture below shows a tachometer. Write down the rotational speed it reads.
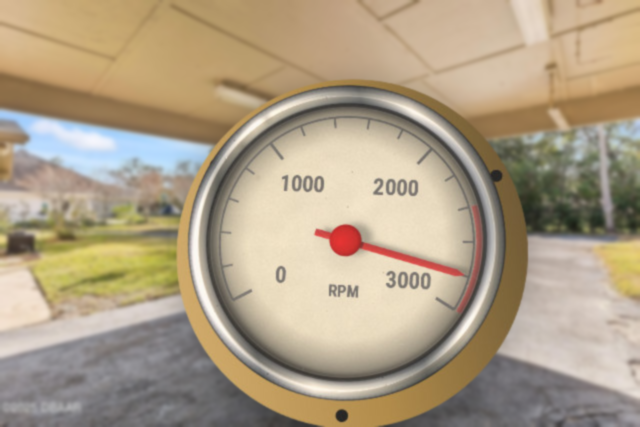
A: 2800 rpm
